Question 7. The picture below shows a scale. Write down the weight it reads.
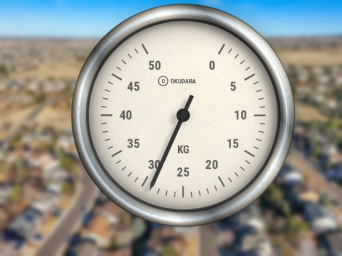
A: 29 kg
